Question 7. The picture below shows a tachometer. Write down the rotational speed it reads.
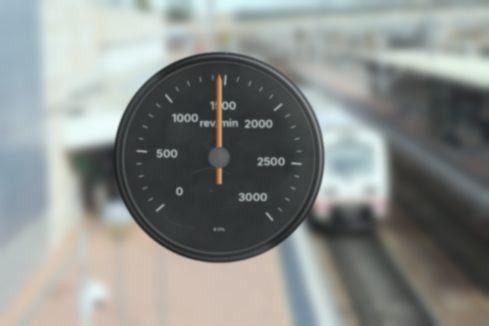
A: 1450 rpm
